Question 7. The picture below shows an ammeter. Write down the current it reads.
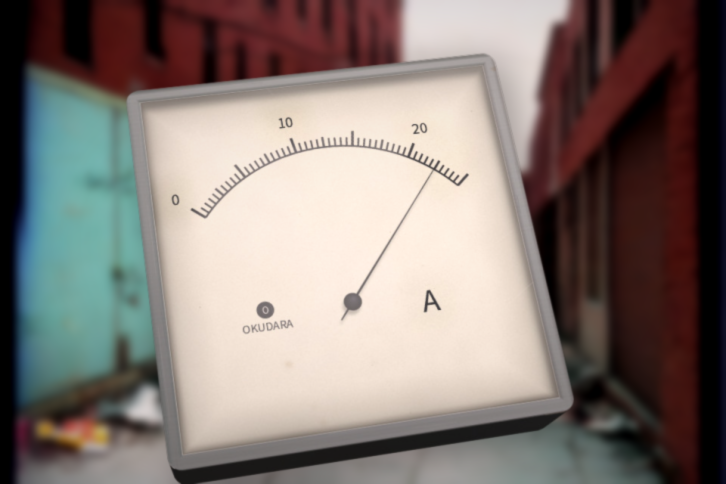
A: 22.5 A
